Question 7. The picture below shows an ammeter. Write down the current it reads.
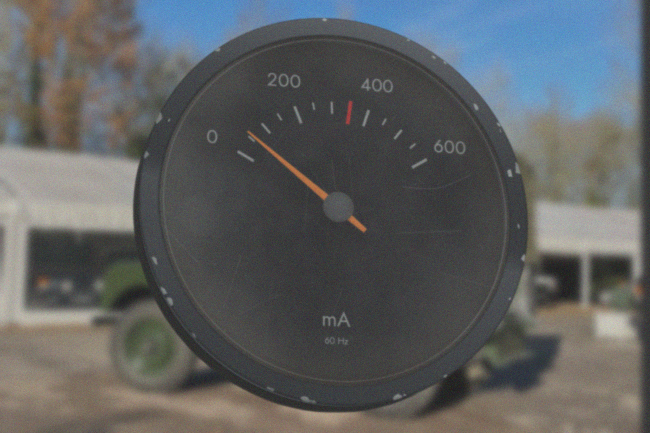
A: 50 mA
